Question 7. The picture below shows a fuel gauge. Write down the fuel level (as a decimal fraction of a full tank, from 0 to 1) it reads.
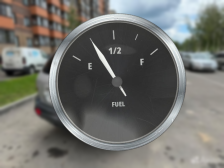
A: 0.25
